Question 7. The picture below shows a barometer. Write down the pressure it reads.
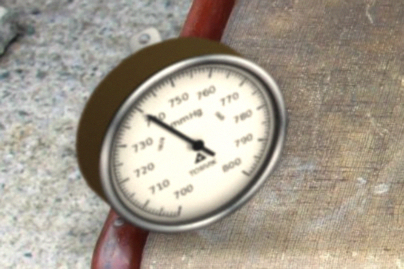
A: 740 mmHg
